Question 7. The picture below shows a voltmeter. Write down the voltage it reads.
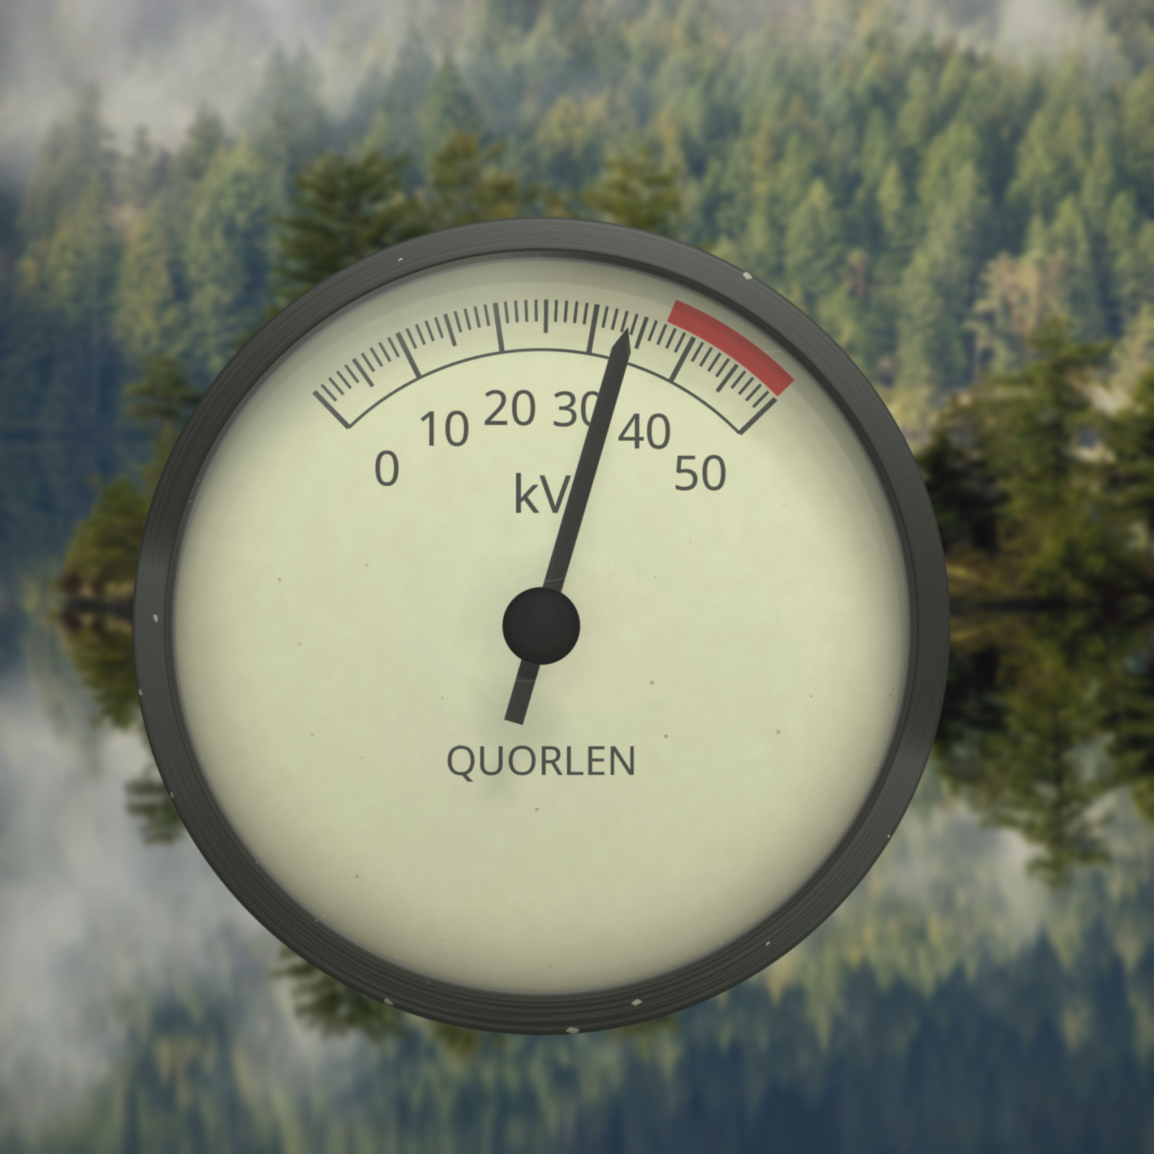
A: 33.5 kV
